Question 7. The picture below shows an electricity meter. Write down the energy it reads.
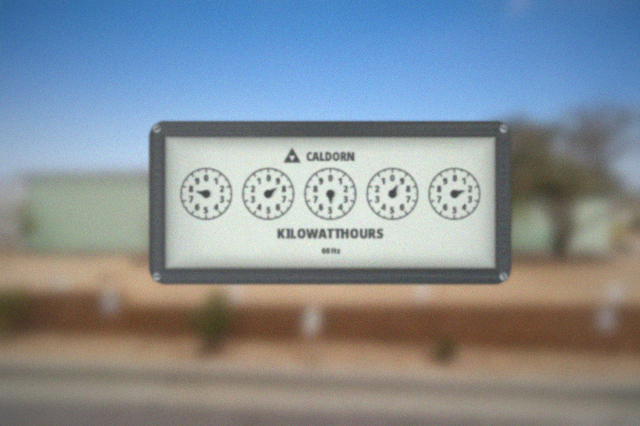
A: 78492 kWh
